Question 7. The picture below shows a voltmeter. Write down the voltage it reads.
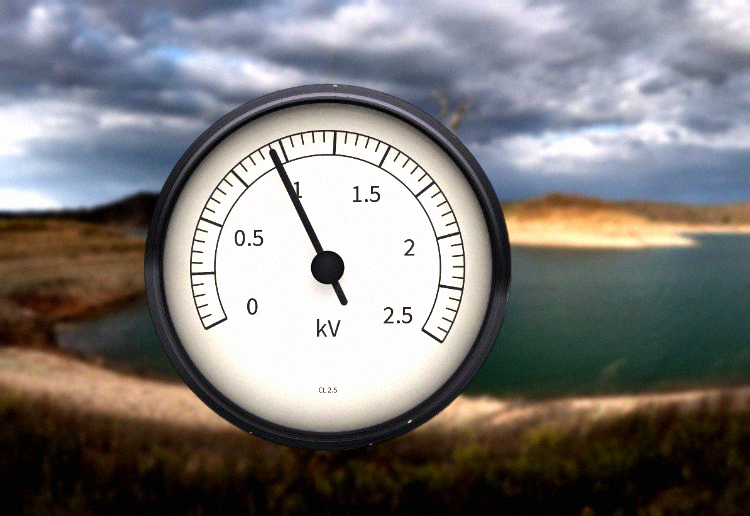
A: 0.95 kV
